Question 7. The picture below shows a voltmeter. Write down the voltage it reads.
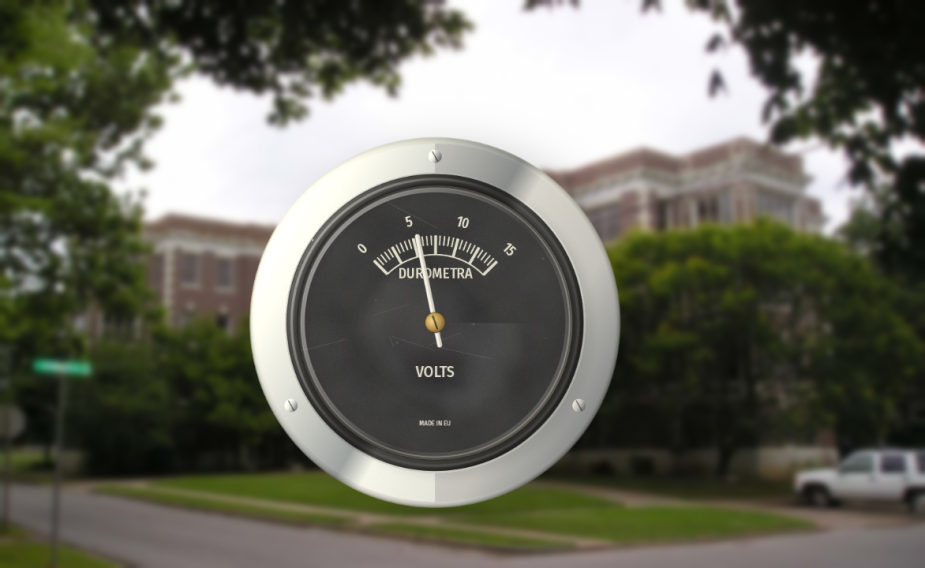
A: 5.5 V
